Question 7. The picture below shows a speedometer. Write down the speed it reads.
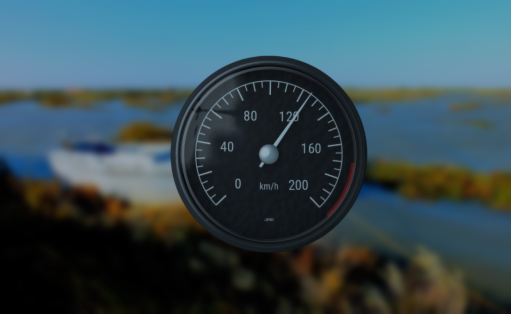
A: 125 km/h
